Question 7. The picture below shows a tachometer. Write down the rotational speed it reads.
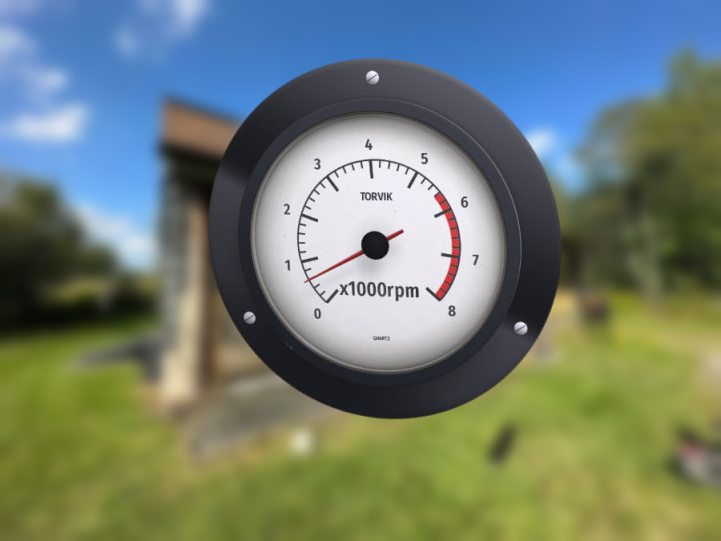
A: 600 rpm
